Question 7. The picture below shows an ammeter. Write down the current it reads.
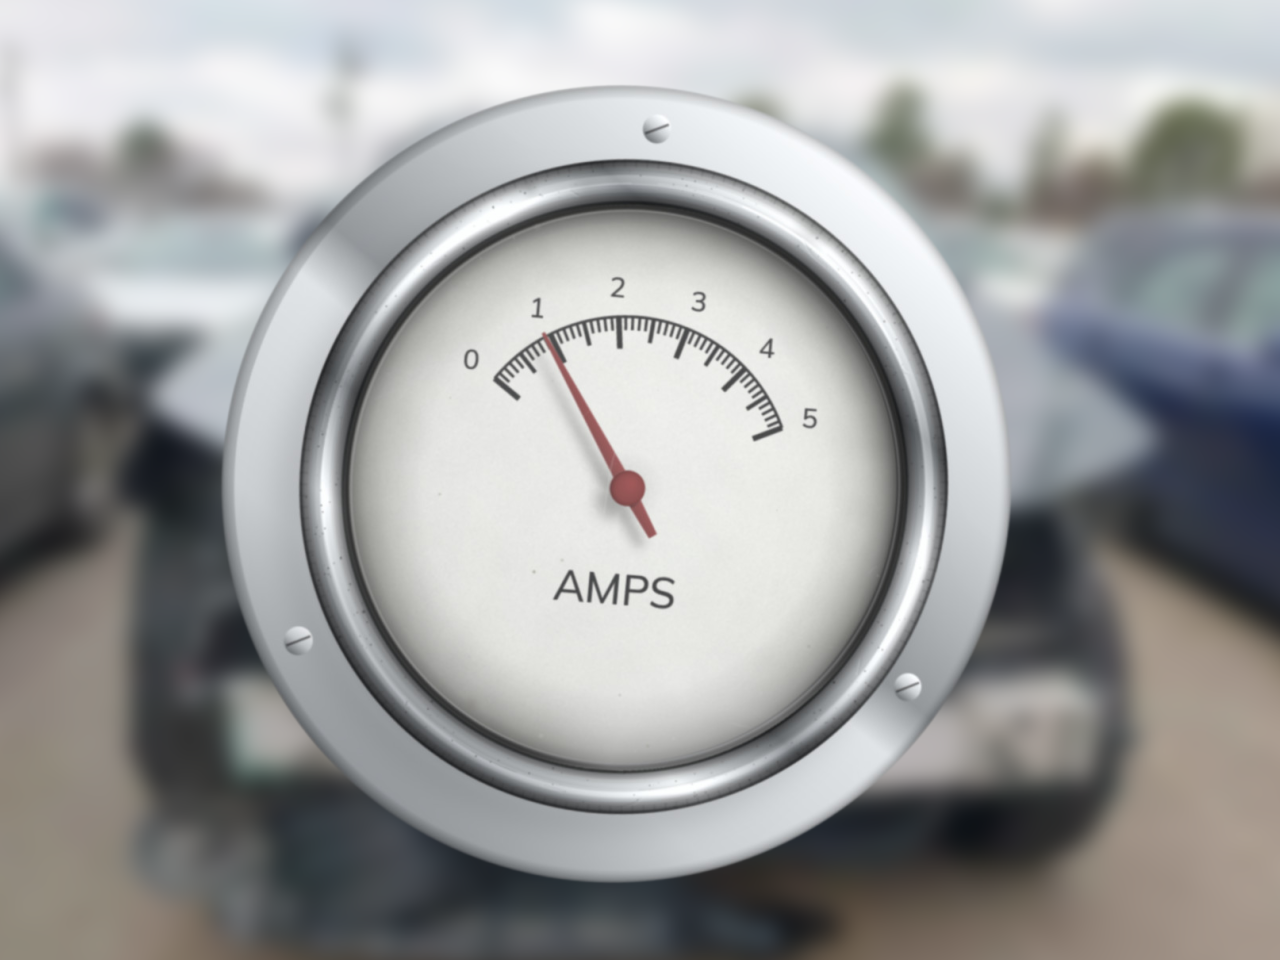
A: 0.9 A
